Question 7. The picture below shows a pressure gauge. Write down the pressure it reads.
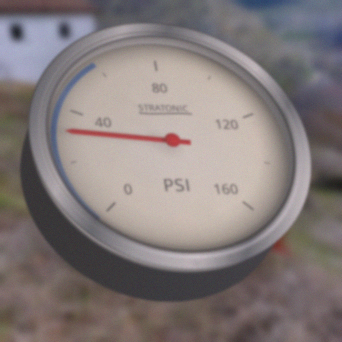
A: 30 psi
